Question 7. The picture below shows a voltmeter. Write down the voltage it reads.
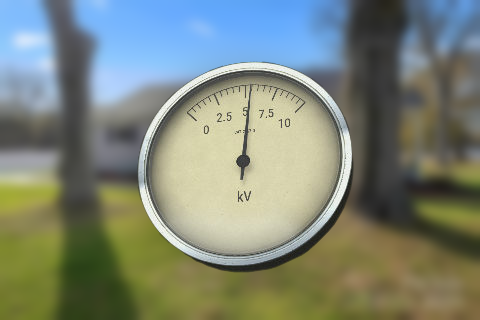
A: 5.5 kV
